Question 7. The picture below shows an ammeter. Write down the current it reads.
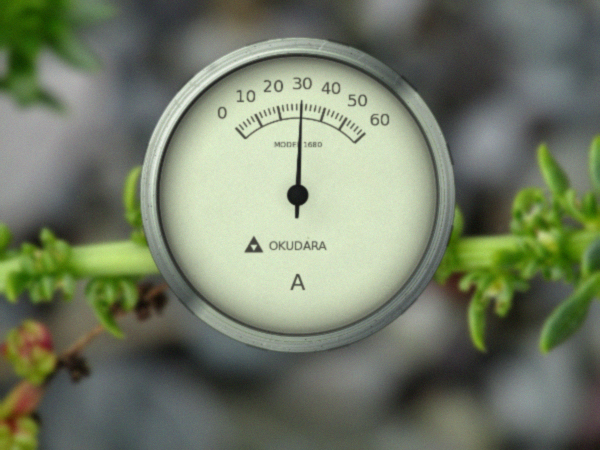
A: 30 A
